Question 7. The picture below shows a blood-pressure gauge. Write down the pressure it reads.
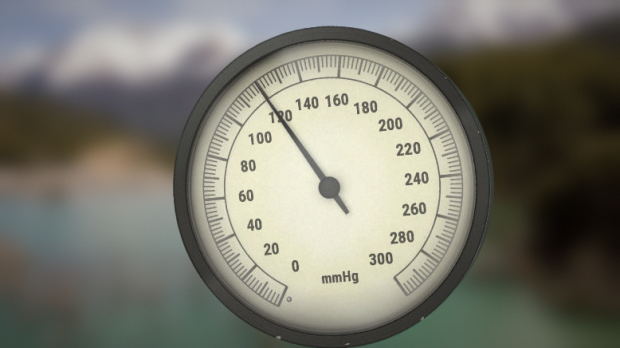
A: 120 mmHg
